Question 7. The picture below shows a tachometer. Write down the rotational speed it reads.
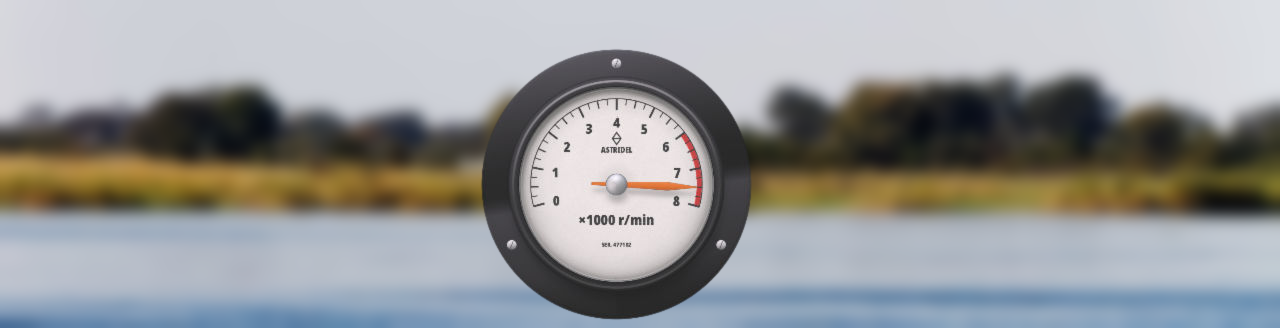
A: 7500 rpm
